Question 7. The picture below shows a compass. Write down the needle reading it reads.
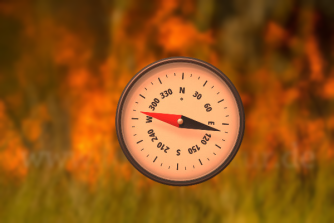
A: 280 °
